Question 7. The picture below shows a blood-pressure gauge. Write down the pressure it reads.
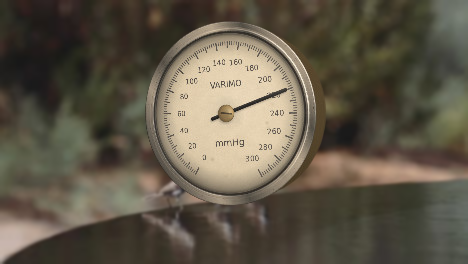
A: 220 mmHg
